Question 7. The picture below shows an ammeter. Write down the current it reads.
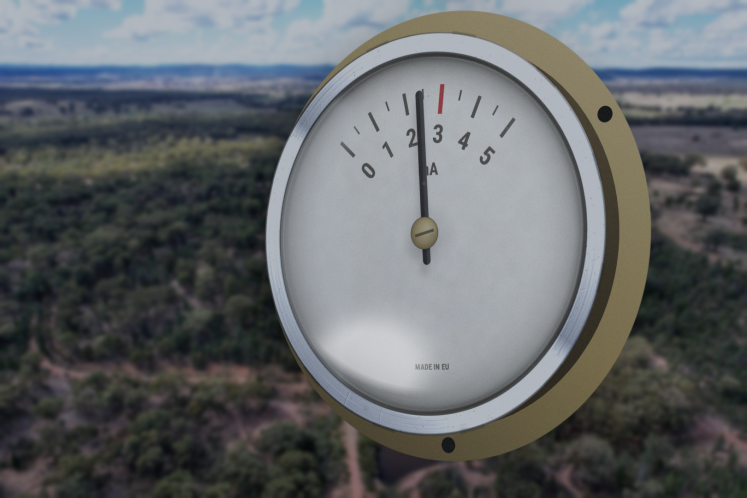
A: 2.5 mA
